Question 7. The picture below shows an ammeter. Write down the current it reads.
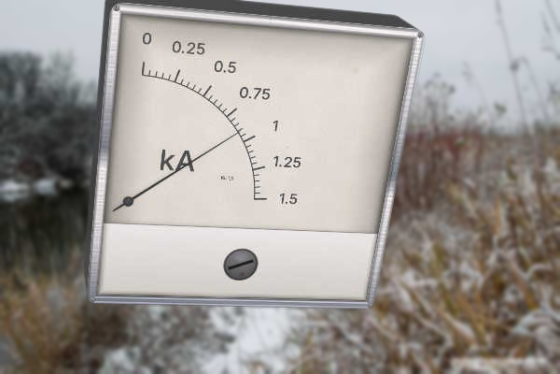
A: 0.9 kA
